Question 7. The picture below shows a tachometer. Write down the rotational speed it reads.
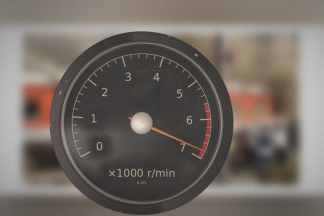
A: 6800 rpm
